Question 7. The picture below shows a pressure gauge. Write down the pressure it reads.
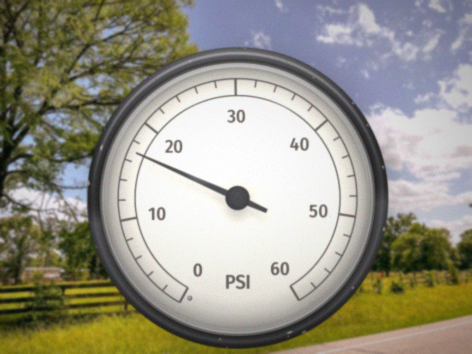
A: 17 psi
